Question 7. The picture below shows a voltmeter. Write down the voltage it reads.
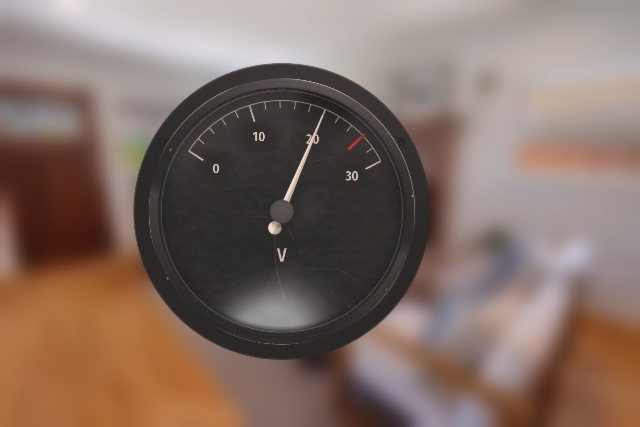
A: 20 V
